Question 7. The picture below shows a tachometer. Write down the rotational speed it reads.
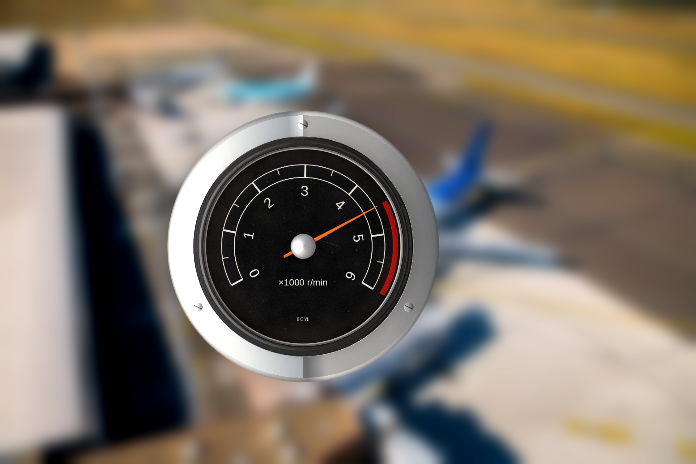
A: 4500 rpm
